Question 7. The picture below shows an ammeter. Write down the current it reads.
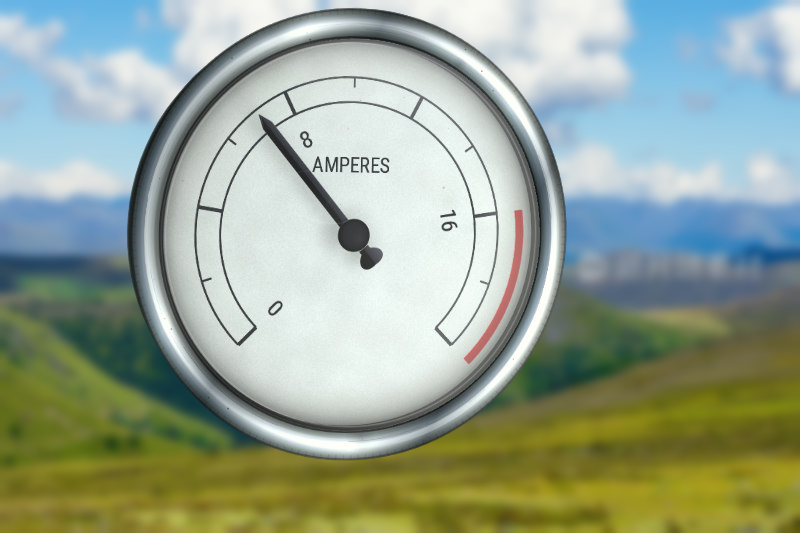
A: 7 A
